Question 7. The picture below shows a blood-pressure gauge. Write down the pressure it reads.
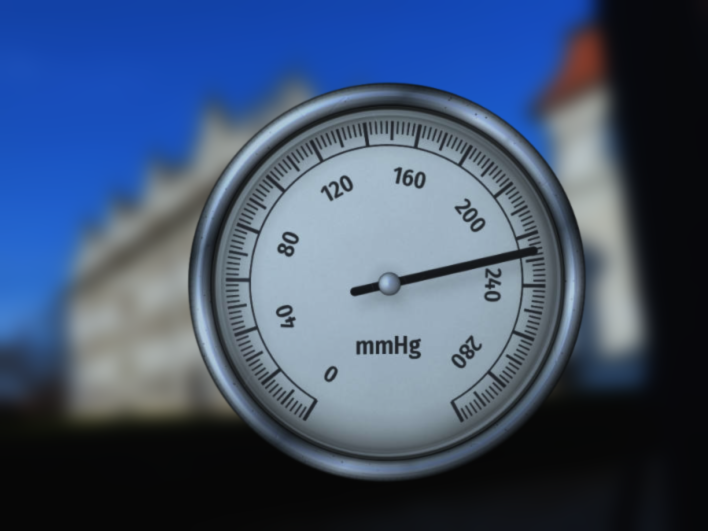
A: 226 mmHg
